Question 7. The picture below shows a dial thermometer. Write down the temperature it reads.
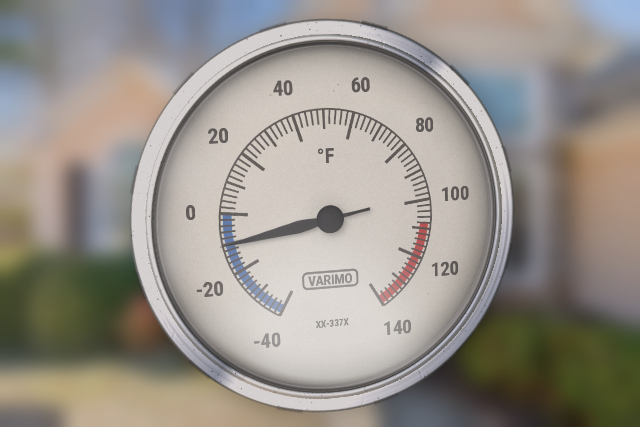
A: -10 °F
